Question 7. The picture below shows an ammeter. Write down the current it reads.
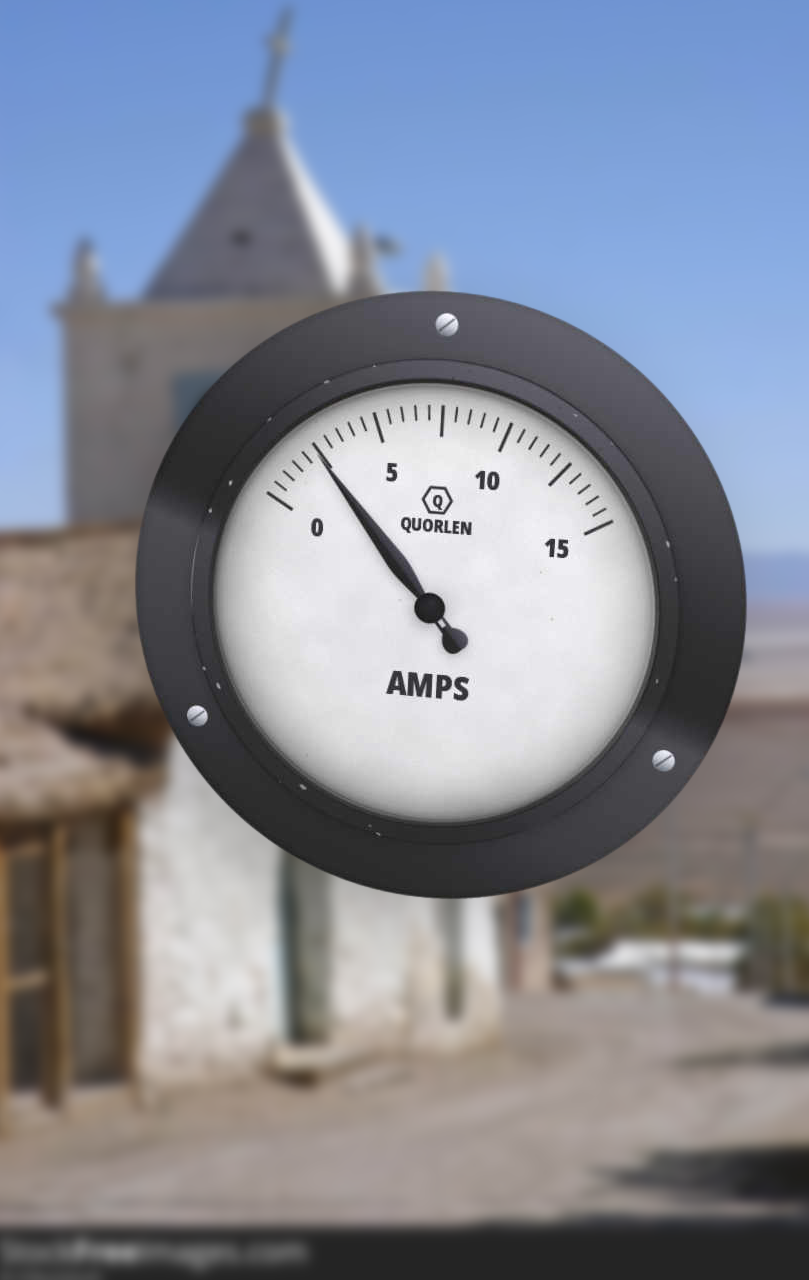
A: 2.5 A
